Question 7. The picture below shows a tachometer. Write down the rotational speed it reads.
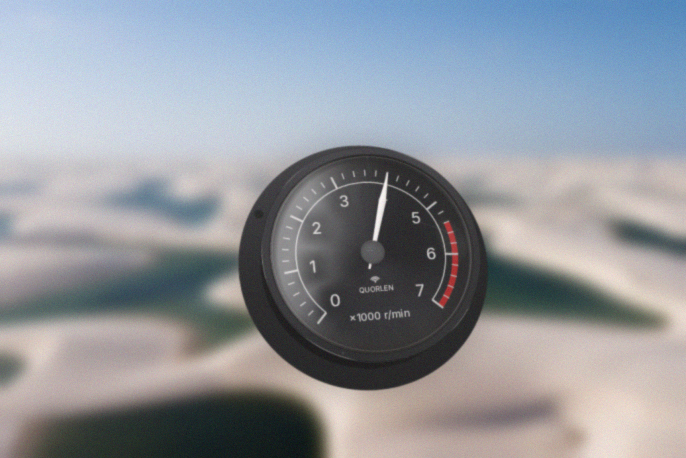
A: 4000 rpm
